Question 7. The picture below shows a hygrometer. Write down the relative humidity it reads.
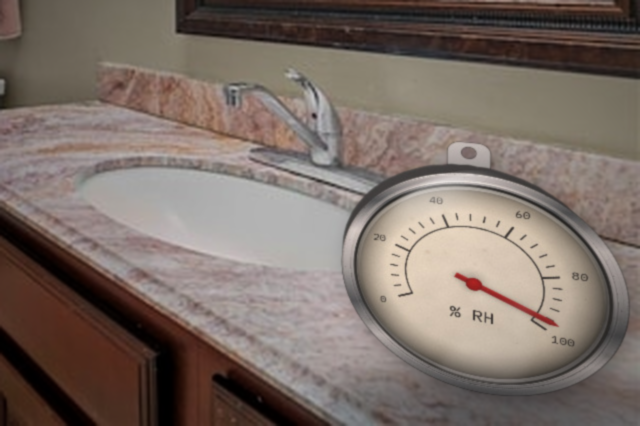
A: 96 %
